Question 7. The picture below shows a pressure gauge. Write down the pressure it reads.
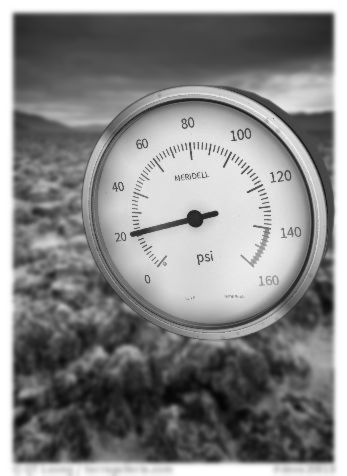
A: 20 psi
